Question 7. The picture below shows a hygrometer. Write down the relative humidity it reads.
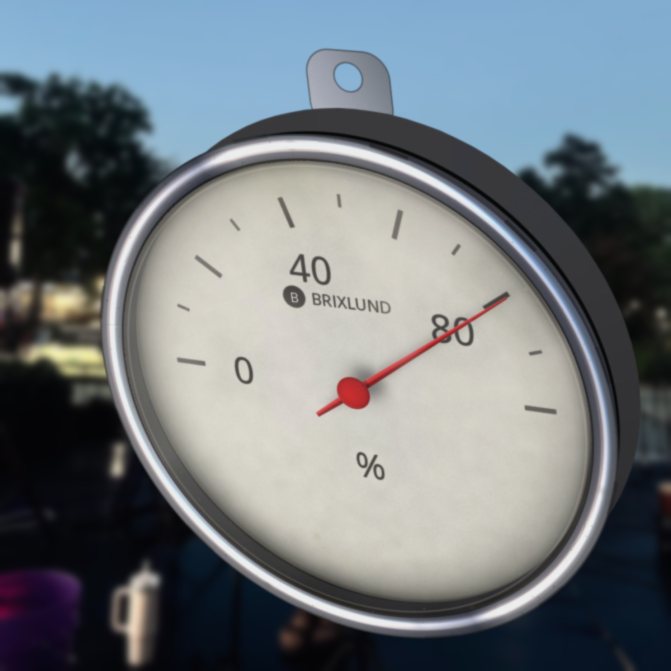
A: 80 %
